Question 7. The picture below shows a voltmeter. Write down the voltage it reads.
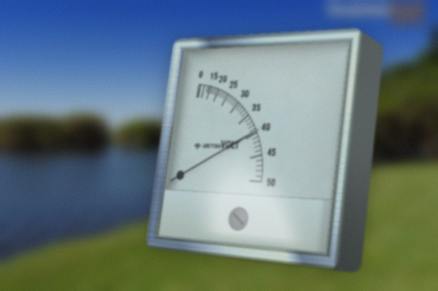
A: 40 V
